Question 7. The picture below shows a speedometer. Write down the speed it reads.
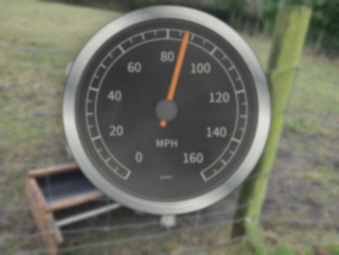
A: 87.5 mph
